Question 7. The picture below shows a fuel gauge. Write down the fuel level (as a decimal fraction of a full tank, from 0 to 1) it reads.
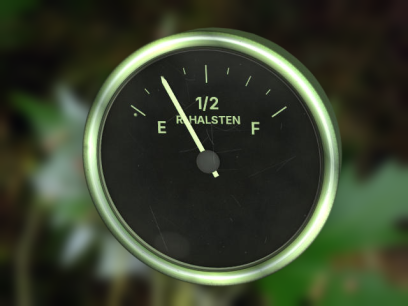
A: 0.25
